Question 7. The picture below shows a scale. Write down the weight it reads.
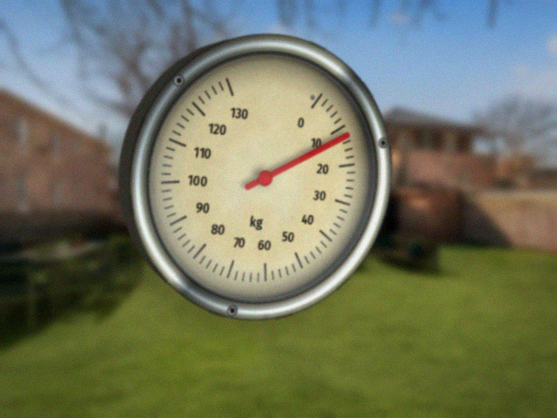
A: 12 kg
